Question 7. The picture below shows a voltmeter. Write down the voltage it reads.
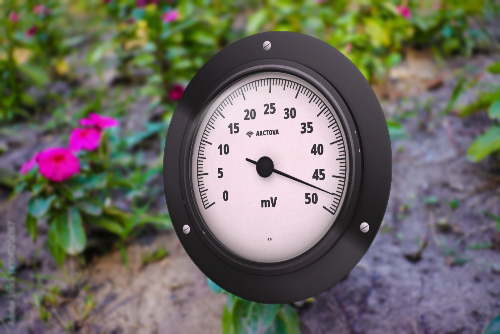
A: 47.5 mV
